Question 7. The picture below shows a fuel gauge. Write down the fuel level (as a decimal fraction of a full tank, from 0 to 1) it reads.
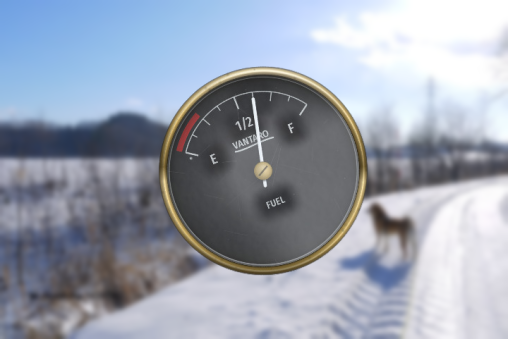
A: 0.625
